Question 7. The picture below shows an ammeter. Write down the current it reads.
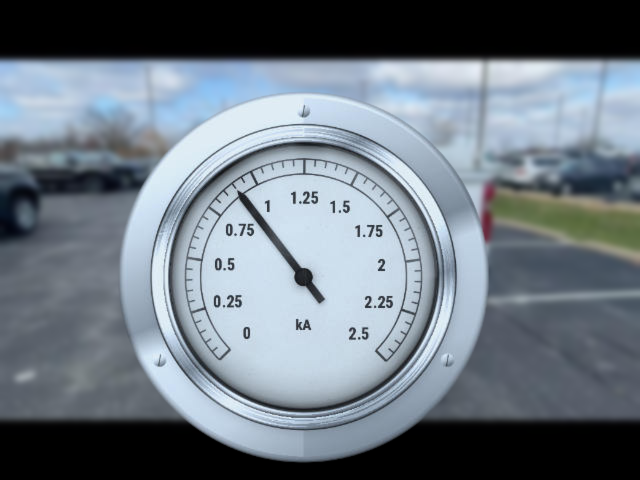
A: 0.9 kA
